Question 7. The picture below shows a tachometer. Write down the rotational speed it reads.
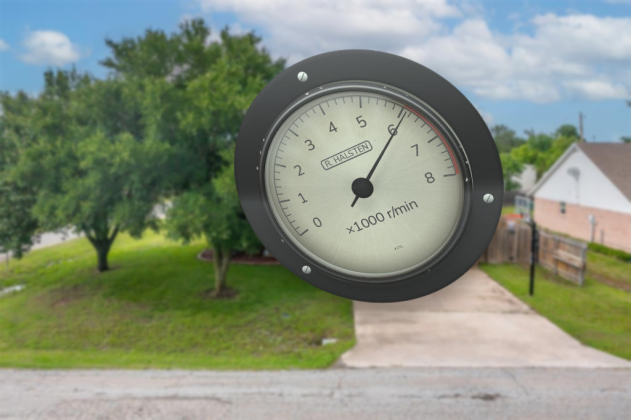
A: 6100 rpm
